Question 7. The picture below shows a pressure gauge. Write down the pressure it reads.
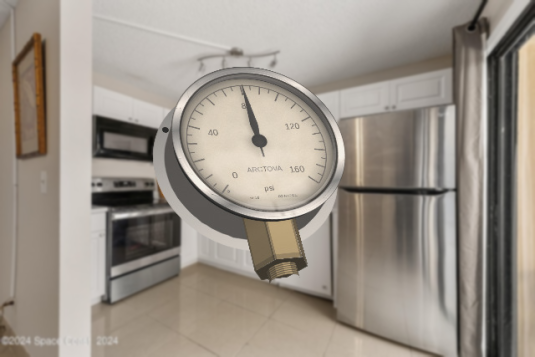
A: 80 psi
